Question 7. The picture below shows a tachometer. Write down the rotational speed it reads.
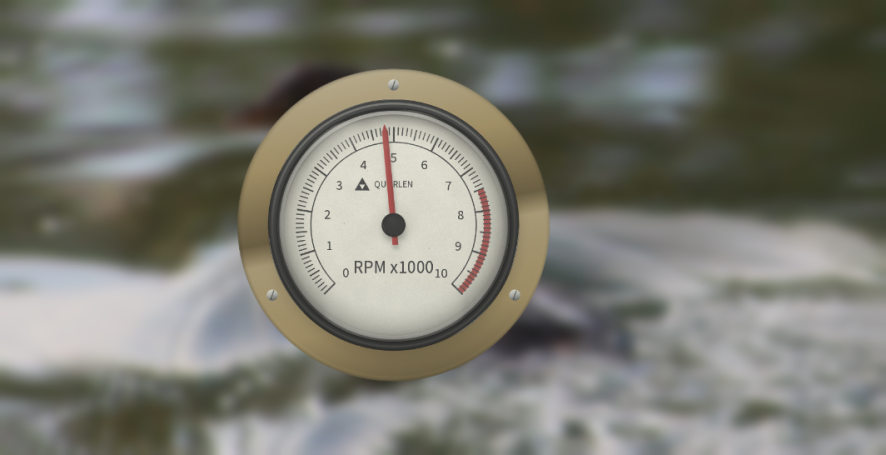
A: 4800 rpm
